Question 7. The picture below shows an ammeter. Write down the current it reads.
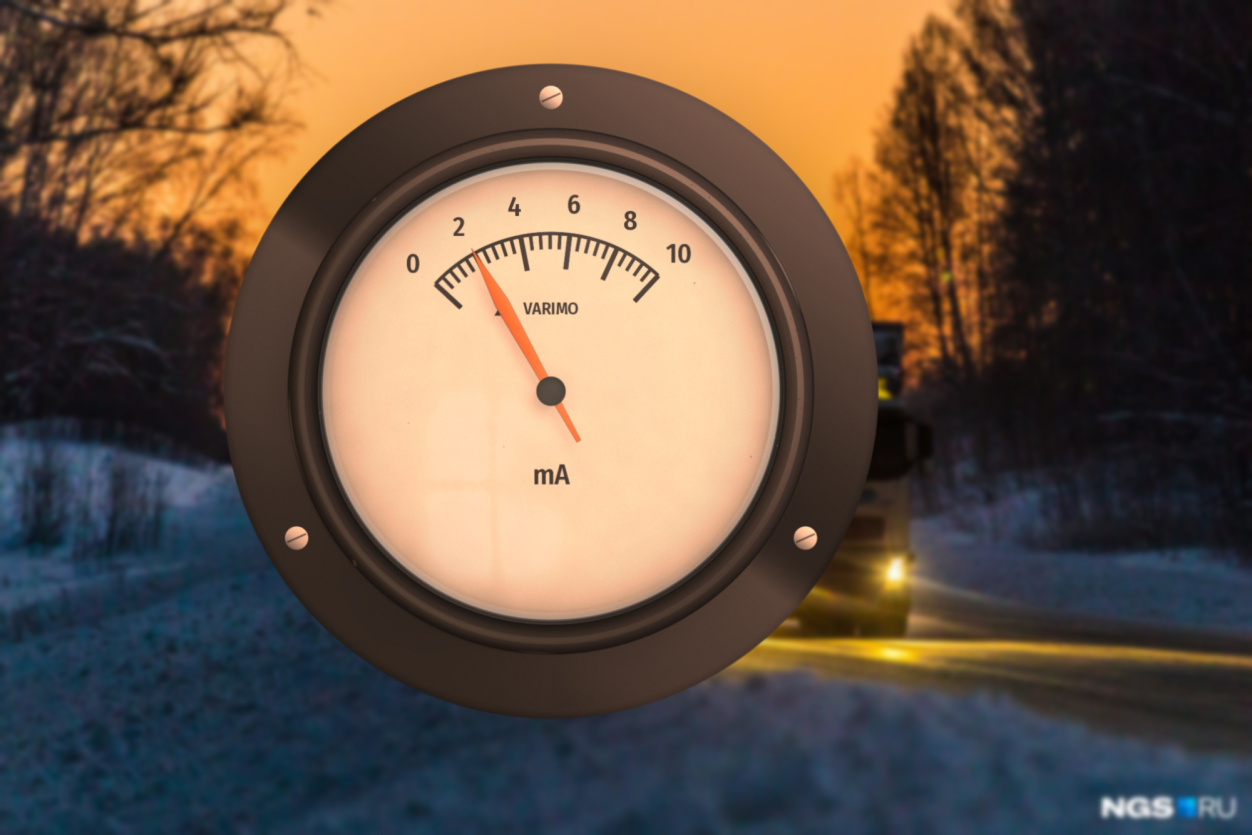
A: 2 mA
